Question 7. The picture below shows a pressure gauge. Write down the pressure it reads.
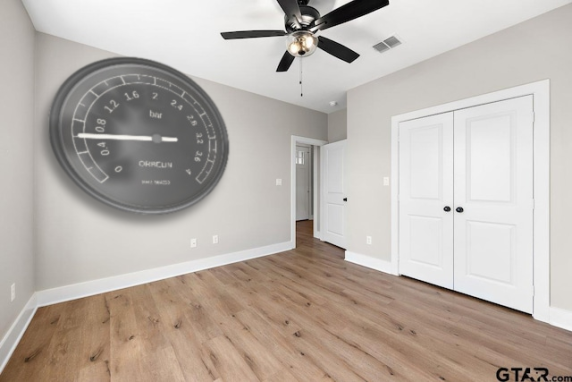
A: 0.6 bar
